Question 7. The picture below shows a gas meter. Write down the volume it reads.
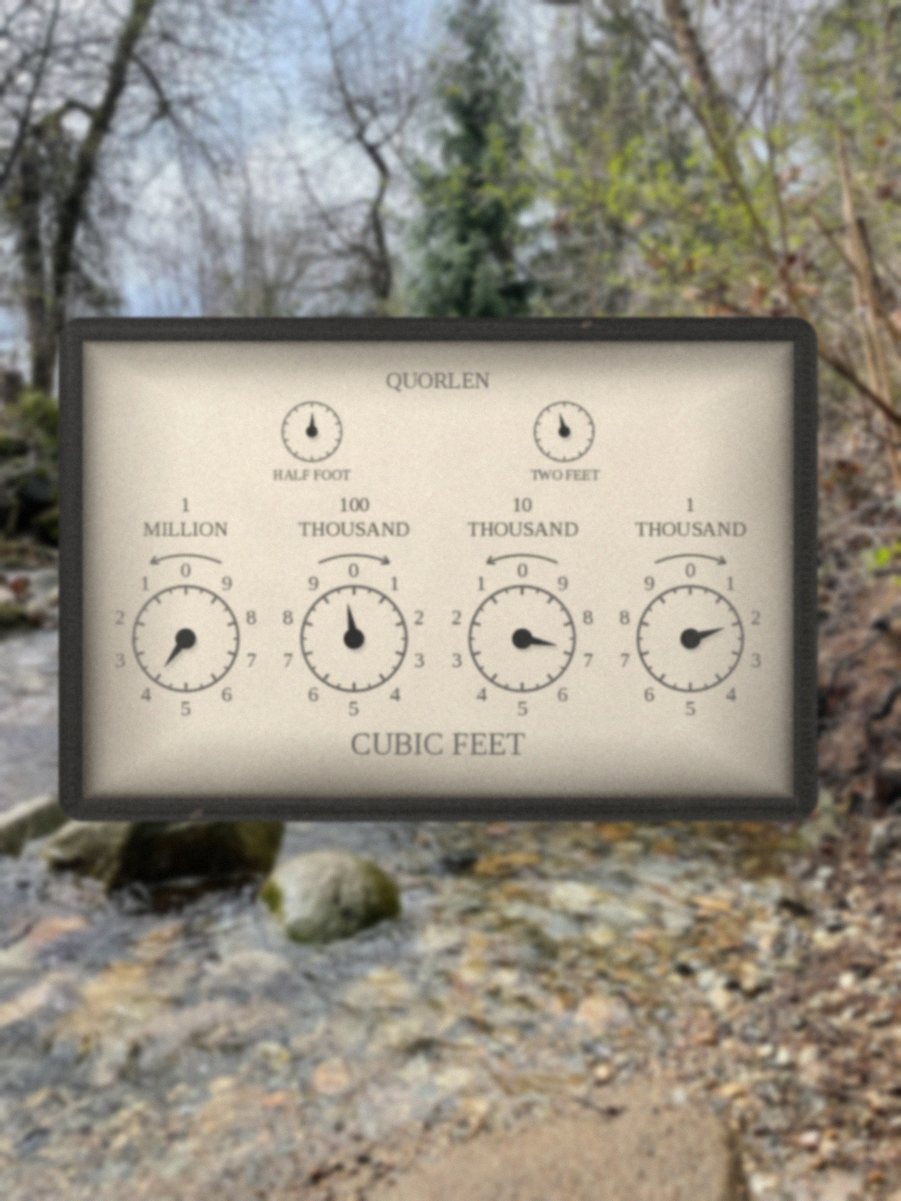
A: 397200 ft³
